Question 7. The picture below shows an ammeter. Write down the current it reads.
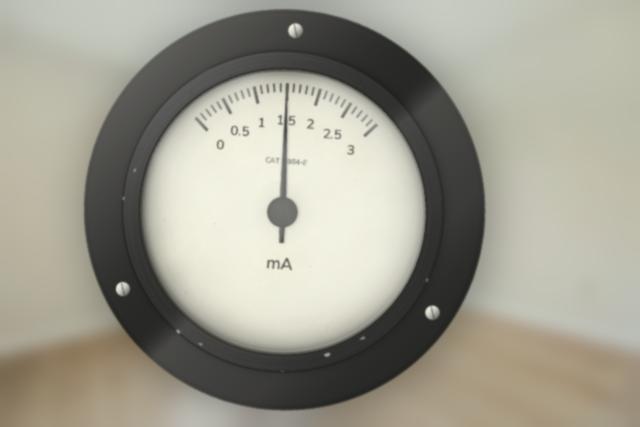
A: 1.5 mA
